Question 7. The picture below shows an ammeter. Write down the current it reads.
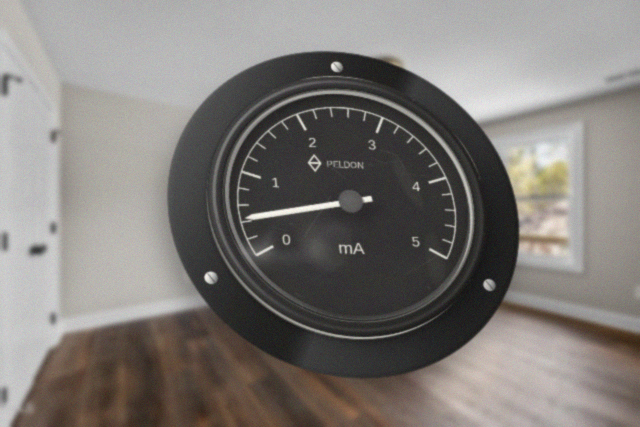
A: 0.4 mA
